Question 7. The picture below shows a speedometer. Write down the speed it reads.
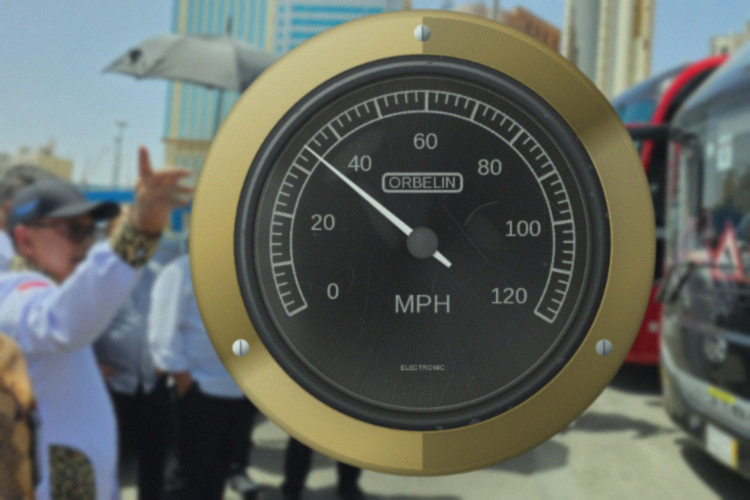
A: 34 mph
